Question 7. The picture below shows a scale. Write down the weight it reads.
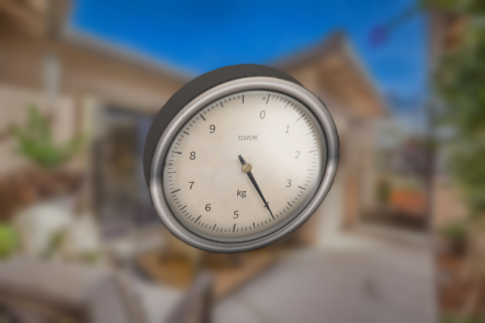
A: 4 kg
